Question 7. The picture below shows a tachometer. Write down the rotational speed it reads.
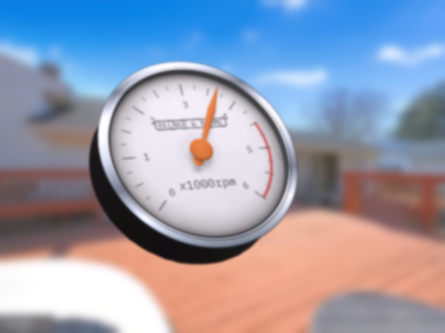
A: 3625 rpm
